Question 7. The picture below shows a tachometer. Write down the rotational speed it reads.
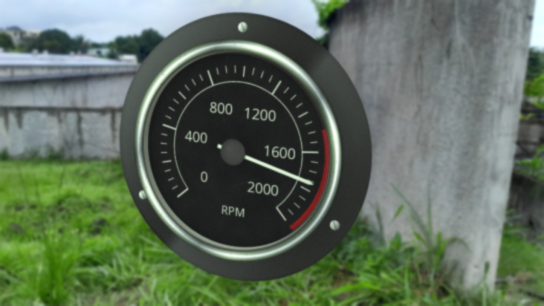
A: 1750 rpm
